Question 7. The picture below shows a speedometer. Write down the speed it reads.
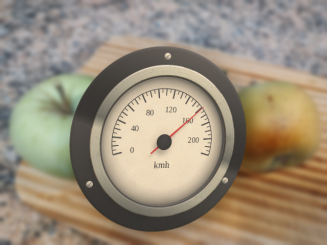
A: 160 km/h
